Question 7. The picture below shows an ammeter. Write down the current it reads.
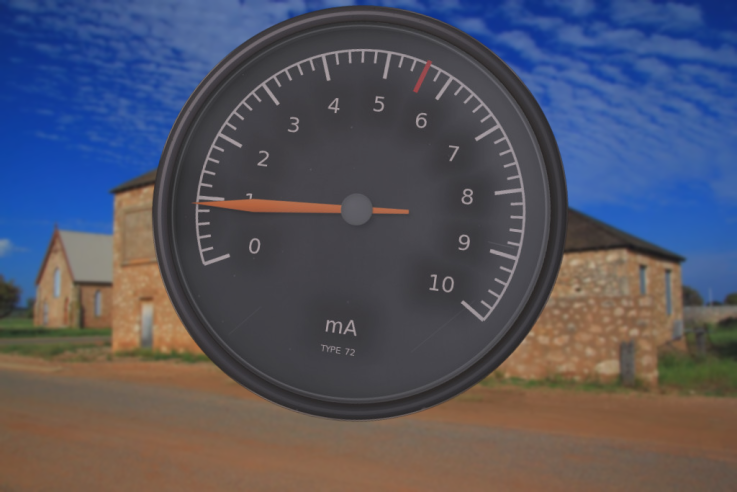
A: 0.9 mA
